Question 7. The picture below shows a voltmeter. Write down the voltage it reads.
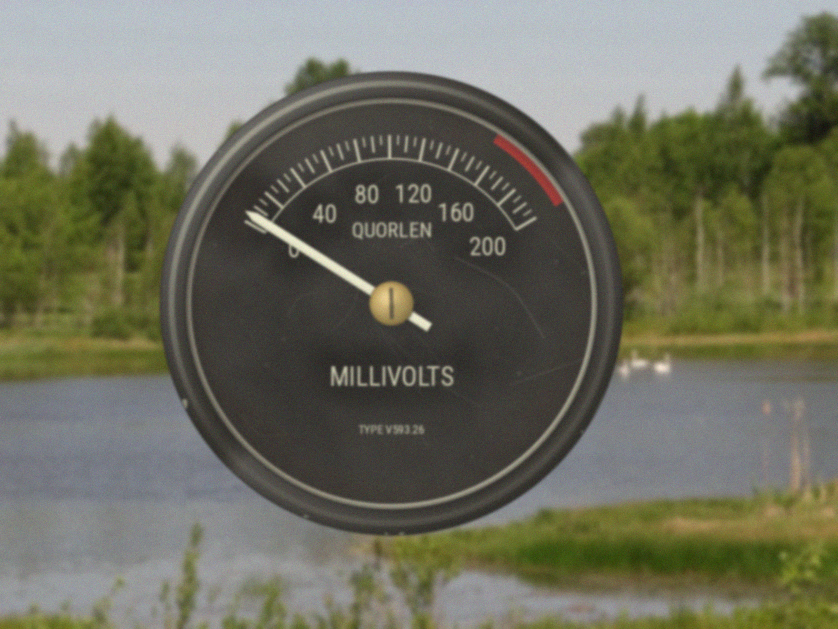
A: 5 mV
